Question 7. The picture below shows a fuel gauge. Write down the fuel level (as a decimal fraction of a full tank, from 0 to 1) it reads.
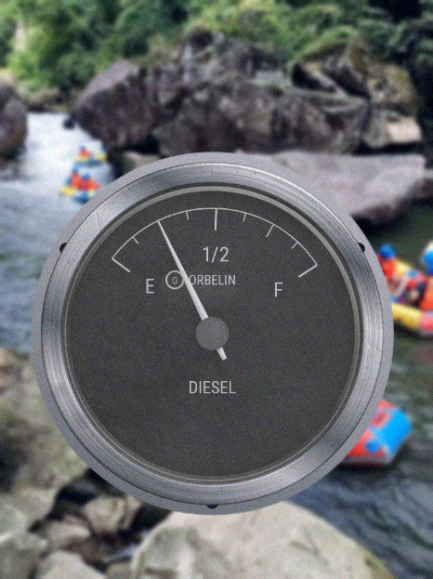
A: 0.25
